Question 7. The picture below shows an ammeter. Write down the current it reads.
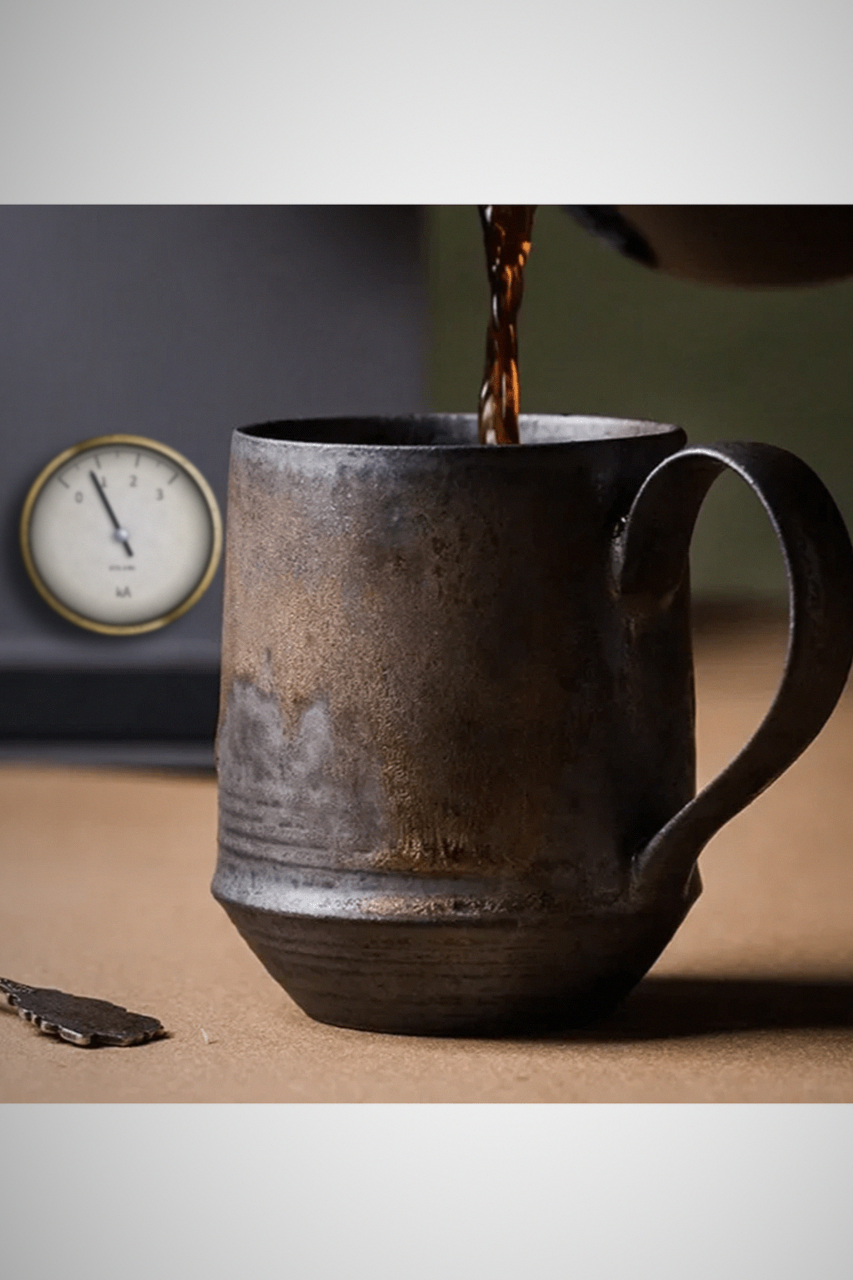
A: 0.75 kA
